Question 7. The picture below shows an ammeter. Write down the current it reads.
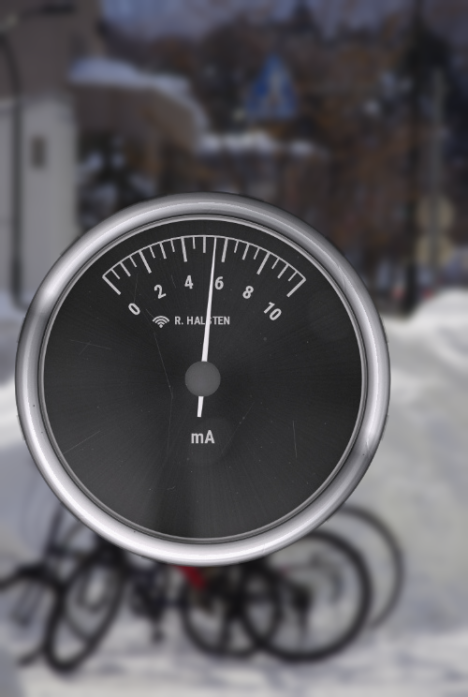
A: 5.5 mA
